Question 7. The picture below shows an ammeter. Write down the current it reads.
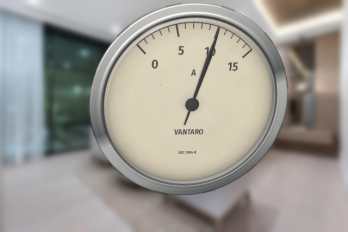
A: 10 A
